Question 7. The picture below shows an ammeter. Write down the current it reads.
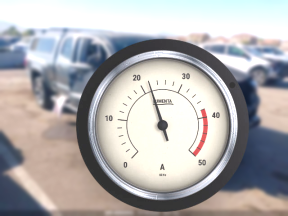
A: 22 A
